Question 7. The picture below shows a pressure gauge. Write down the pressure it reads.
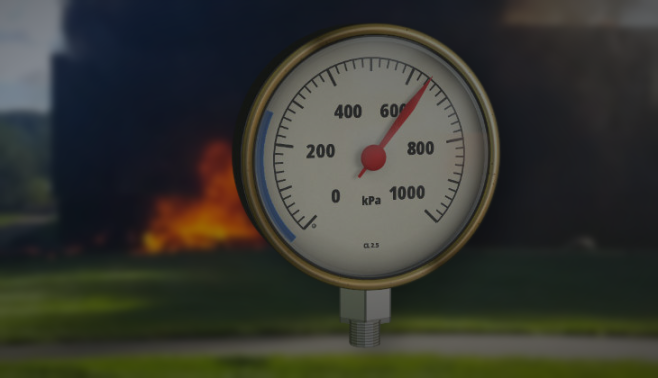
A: 640 kPa
